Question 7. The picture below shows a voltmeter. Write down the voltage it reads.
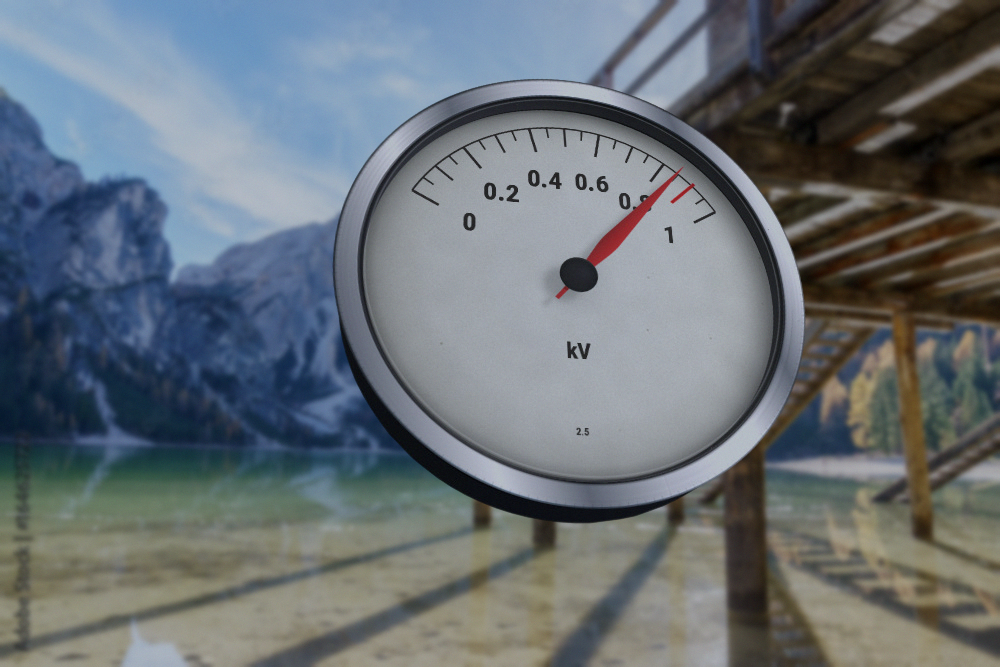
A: 0.85 kV
